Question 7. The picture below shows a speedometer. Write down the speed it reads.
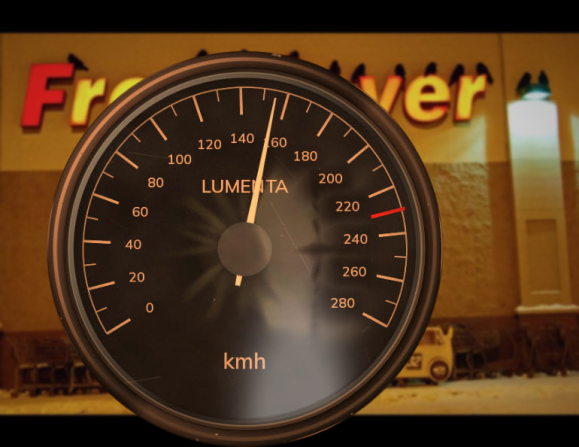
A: 155 km/h
